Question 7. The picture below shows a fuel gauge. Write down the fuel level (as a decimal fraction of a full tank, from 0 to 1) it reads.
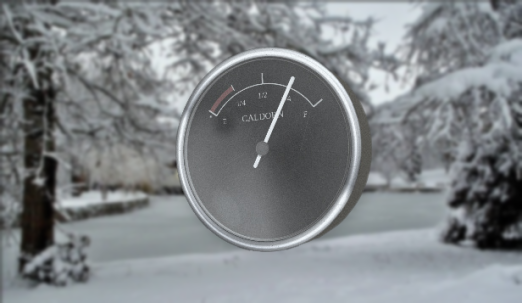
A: 0.75
